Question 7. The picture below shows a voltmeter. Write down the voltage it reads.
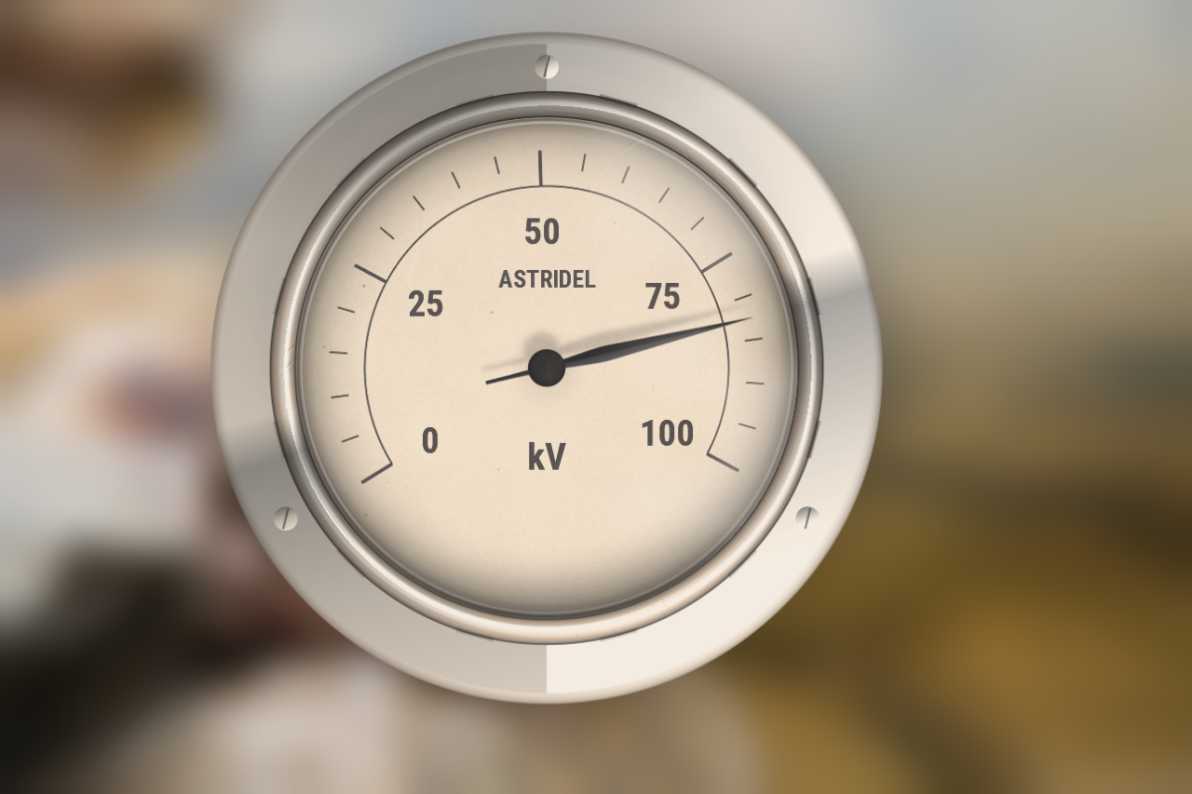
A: 82.5 kV
